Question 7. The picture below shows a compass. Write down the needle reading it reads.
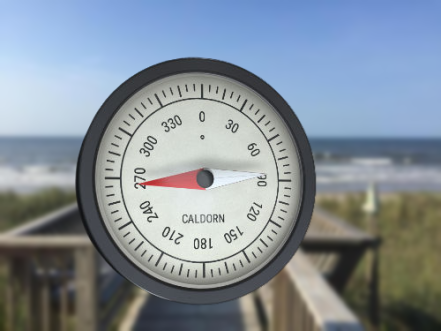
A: 265 °
